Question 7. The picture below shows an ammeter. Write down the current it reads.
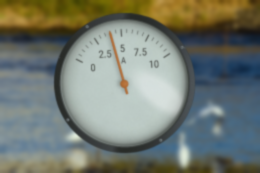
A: 4 A
